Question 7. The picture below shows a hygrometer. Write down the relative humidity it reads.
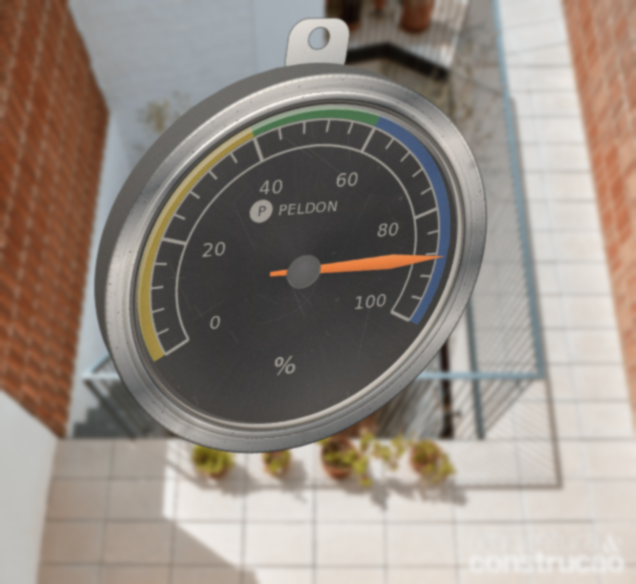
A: 88 %
